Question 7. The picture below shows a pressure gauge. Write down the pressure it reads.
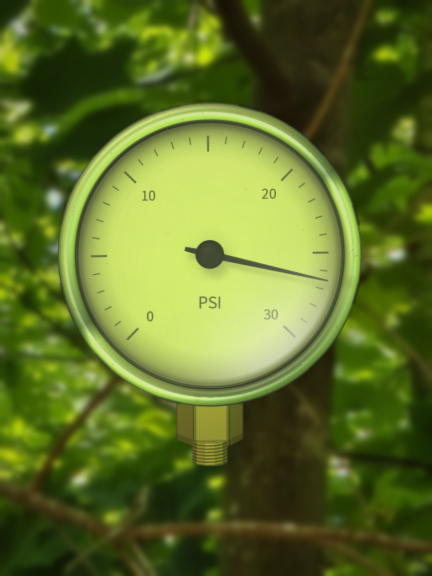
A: 26.5 psi
